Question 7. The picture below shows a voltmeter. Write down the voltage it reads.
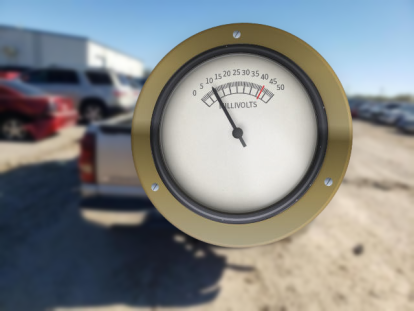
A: 10 mV
